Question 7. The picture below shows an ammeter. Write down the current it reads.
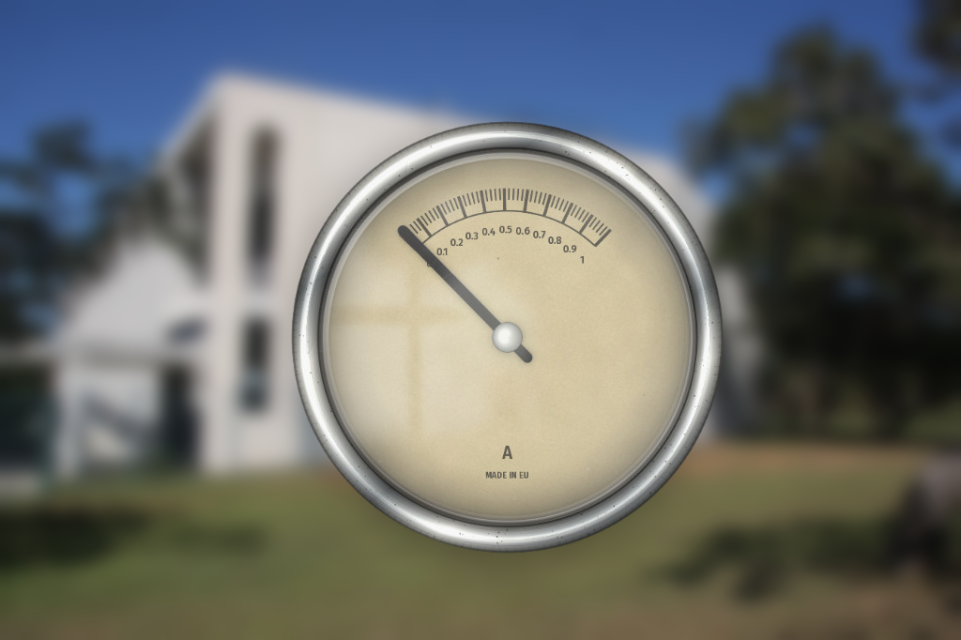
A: 0.02 A
